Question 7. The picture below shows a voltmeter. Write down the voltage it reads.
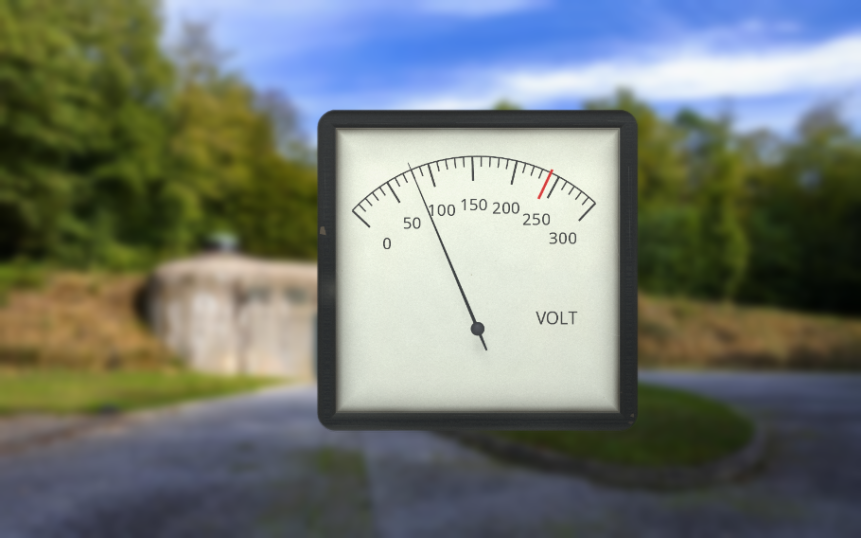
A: 80 V
